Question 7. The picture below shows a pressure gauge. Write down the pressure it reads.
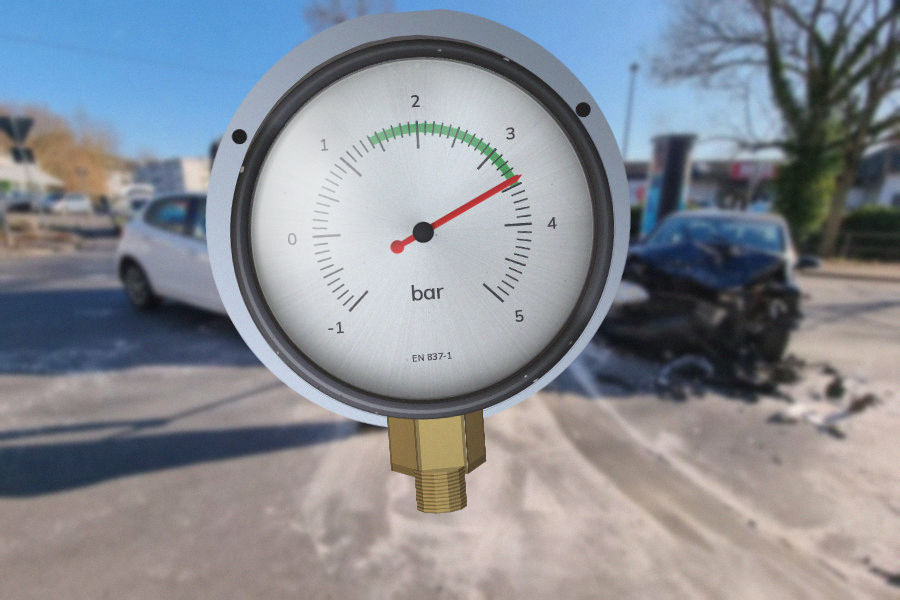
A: 3.4 bar
